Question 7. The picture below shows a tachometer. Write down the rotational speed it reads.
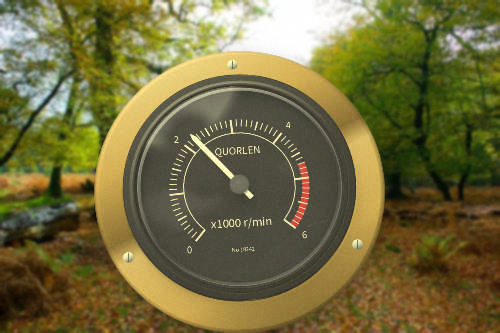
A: 2200 rpm
